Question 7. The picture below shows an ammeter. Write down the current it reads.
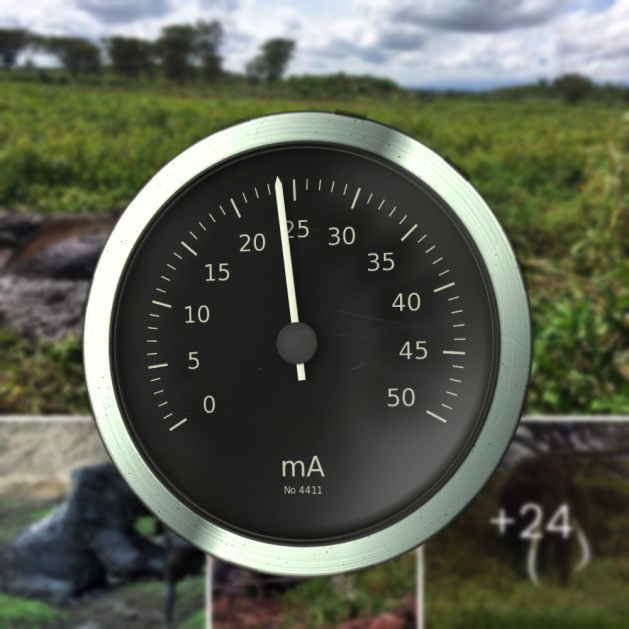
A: 24 mA
